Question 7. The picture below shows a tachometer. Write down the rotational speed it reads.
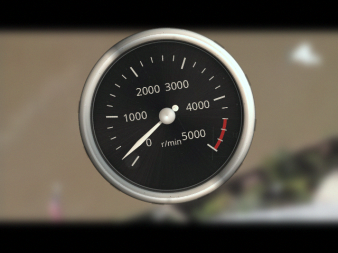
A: 200 rpm
